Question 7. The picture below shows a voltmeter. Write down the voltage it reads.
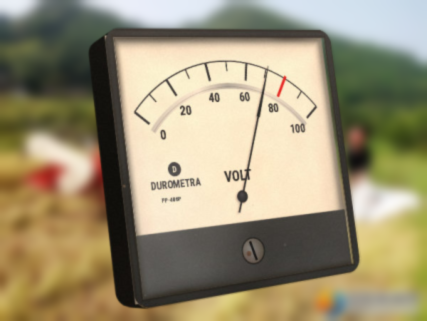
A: 70 V
